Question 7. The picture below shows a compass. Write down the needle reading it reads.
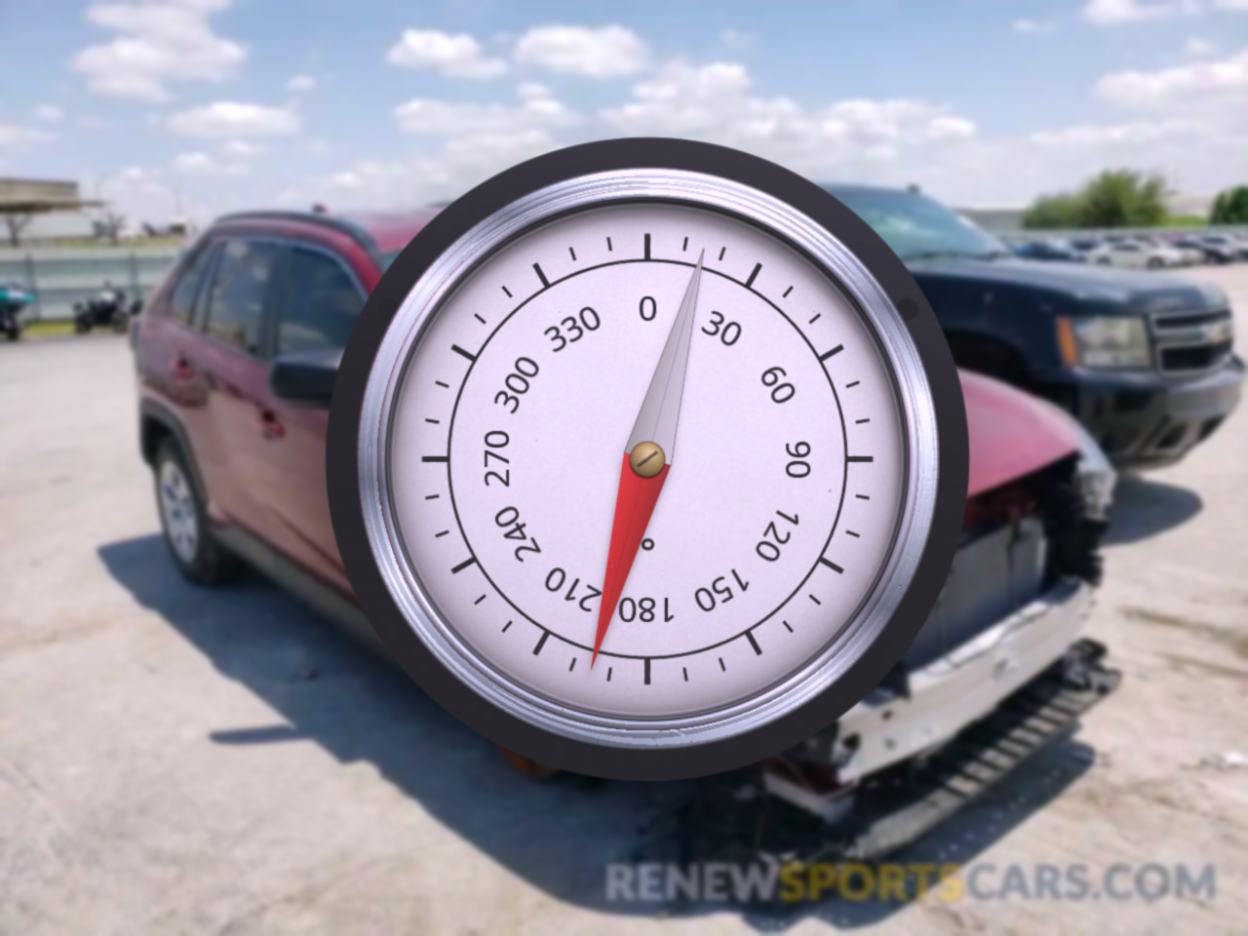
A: 195 °
